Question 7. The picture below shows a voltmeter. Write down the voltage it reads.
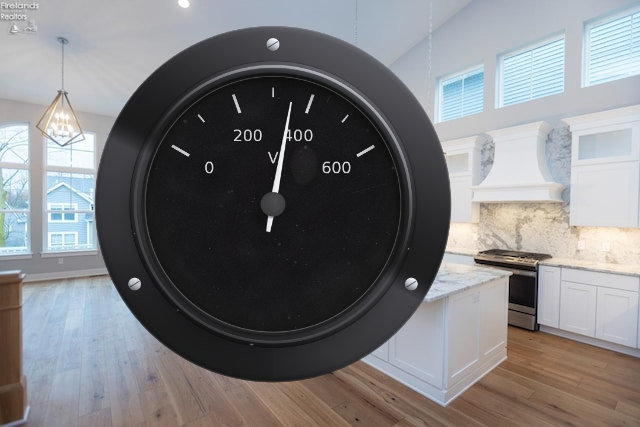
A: 350 V
